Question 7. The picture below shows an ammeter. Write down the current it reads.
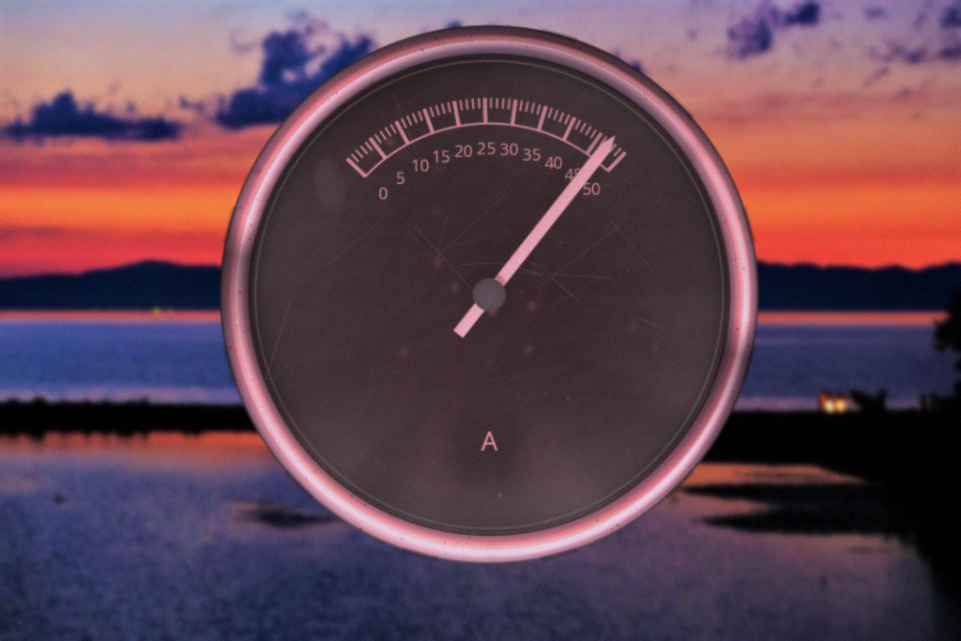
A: 47 A
